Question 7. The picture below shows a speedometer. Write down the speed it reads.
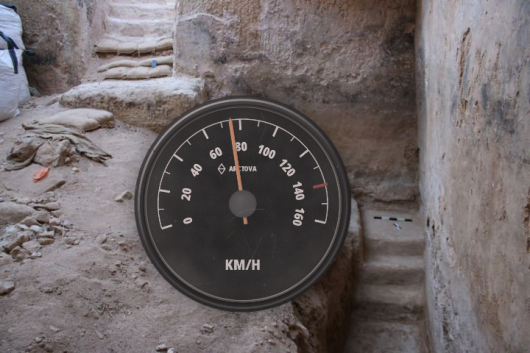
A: 75 km/h
